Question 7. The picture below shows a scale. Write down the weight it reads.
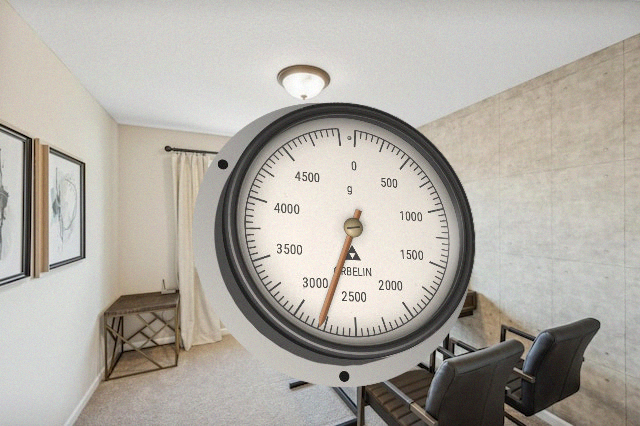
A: 2800 g
